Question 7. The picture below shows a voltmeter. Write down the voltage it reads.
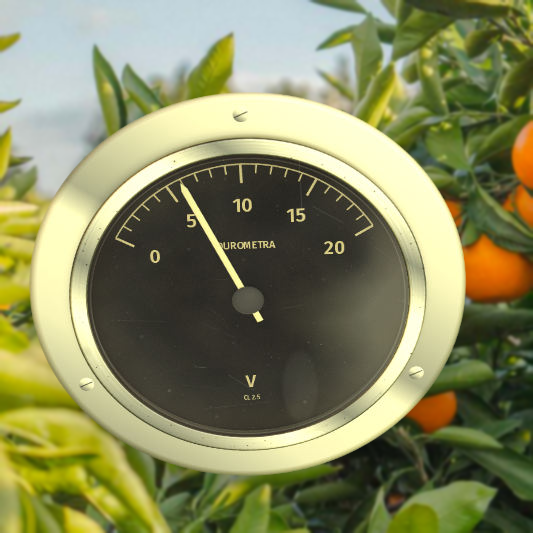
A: 6 V
